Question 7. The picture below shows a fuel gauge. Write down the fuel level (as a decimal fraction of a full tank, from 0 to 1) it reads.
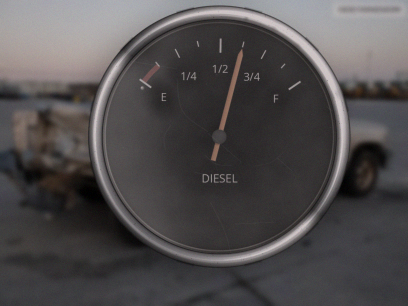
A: 0.625
